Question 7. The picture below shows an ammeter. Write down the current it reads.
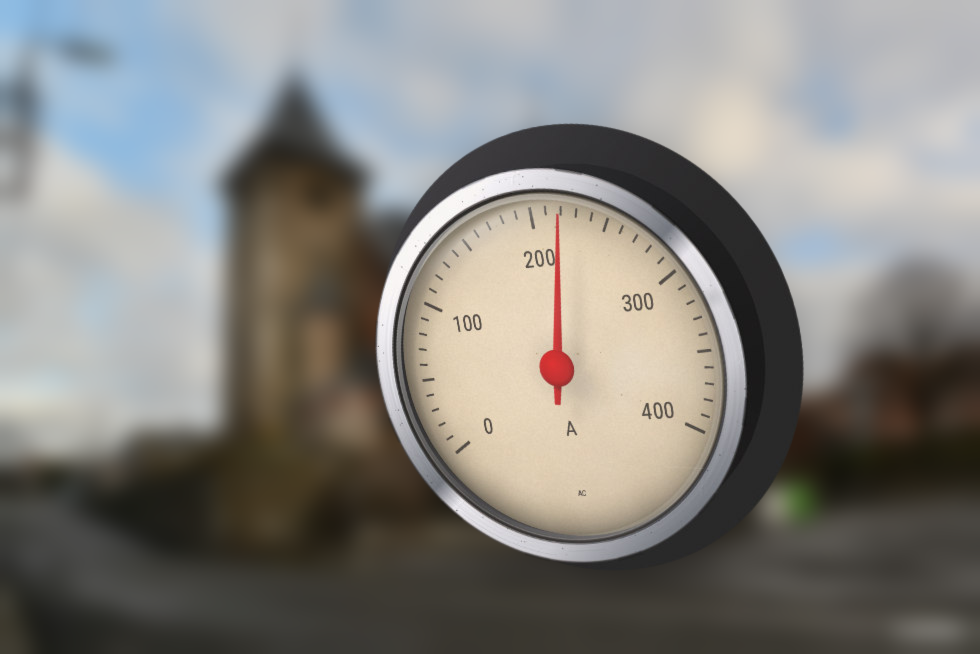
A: 220 A
